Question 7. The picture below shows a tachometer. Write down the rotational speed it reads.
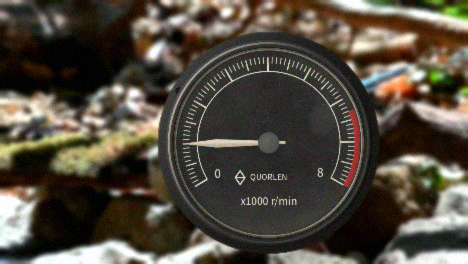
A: 1000 rpm
